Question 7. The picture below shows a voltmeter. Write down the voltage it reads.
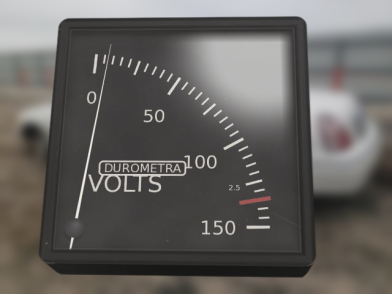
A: 7.5 V
